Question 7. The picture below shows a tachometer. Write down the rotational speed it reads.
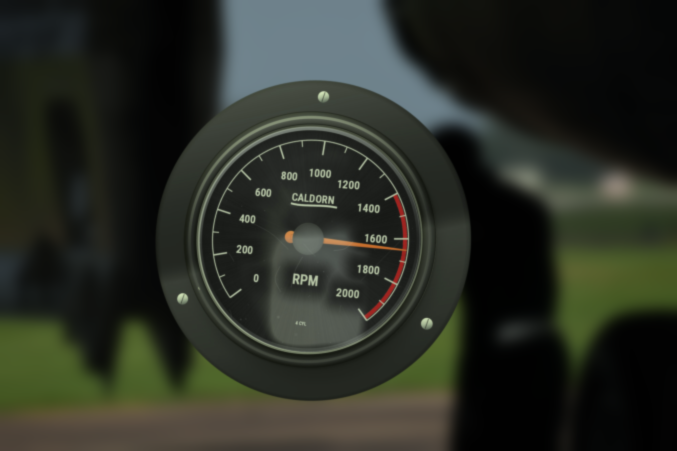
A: 1650 rpm
